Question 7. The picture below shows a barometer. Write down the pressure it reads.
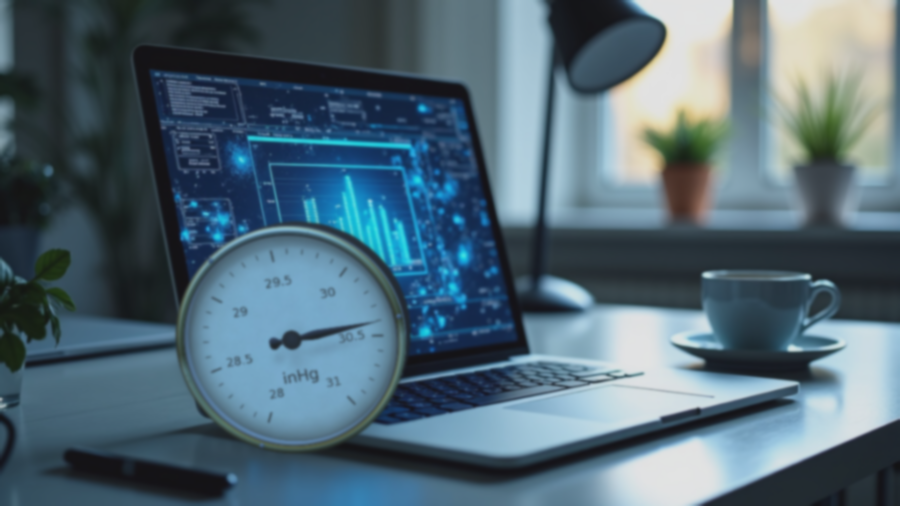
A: 30.4 inHg
